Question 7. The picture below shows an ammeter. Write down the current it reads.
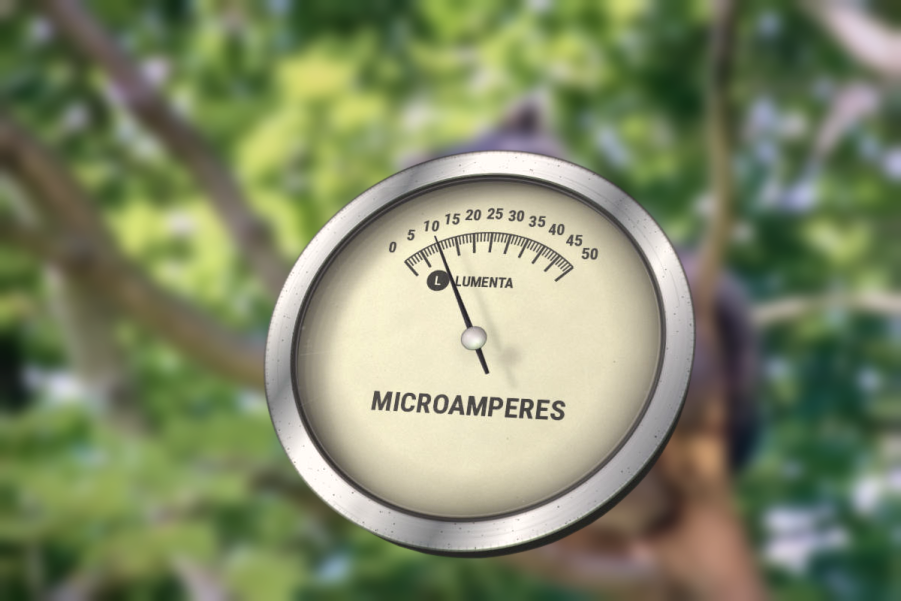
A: 10 µA
